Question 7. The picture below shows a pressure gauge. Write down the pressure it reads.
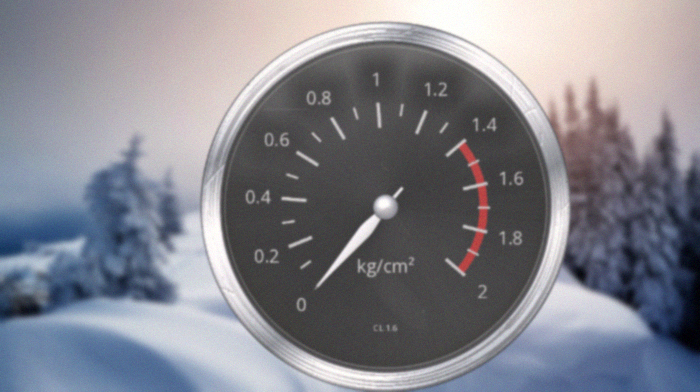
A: 0 kg/cm²
